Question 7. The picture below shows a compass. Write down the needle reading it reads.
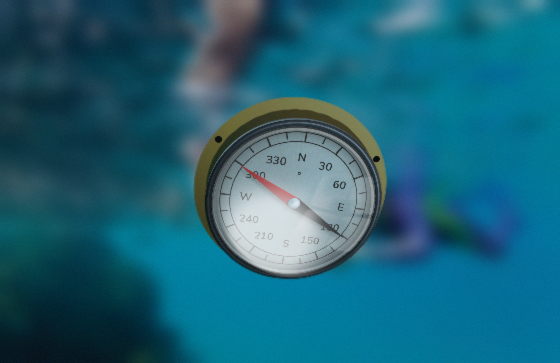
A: 300 °
